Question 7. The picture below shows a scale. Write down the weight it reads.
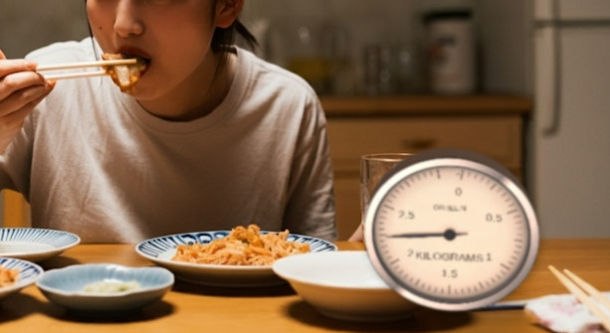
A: 2.25 kg
